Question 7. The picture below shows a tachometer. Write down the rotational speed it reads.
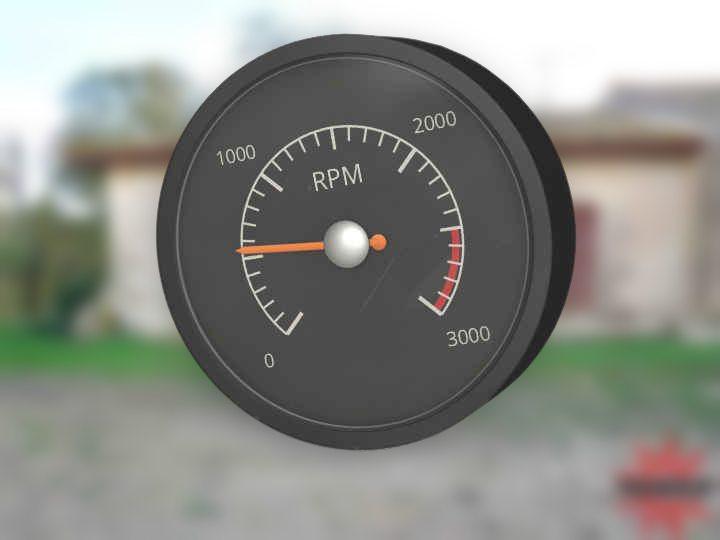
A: 550 rpm
